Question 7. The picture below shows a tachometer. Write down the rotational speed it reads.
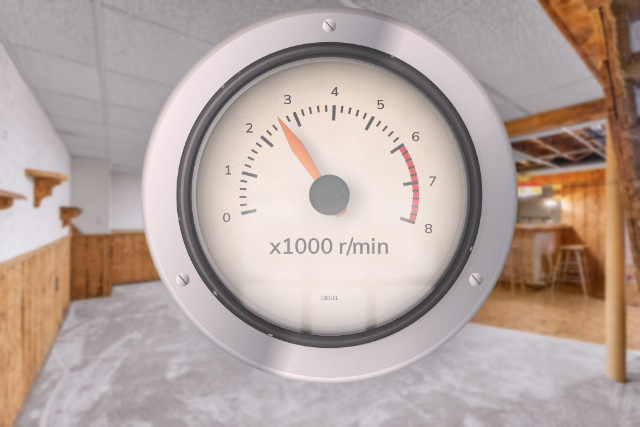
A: 2600 rpm
